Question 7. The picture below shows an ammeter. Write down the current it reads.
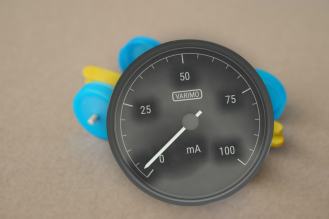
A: 2.5 mA
